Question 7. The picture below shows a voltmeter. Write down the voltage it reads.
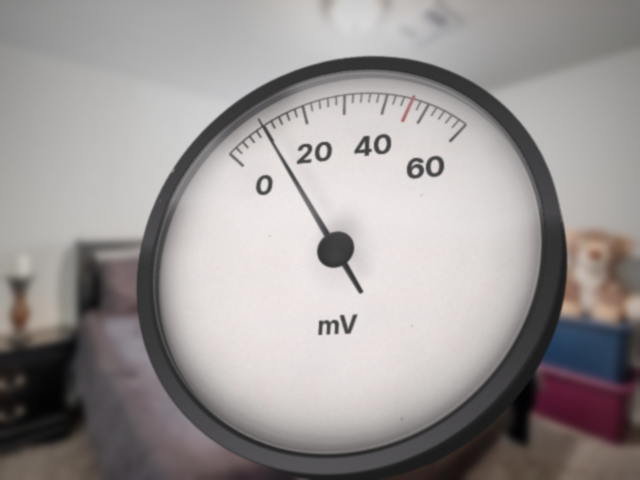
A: 10 mV
